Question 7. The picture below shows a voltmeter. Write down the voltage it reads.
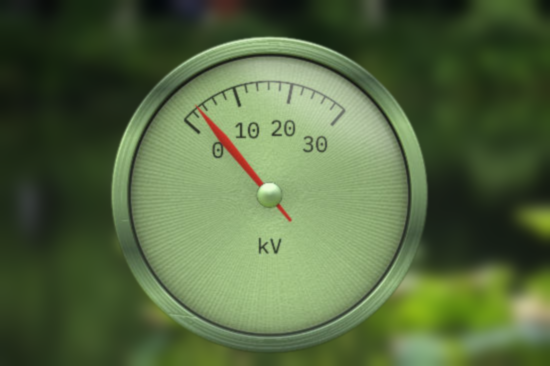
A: 3 kV
